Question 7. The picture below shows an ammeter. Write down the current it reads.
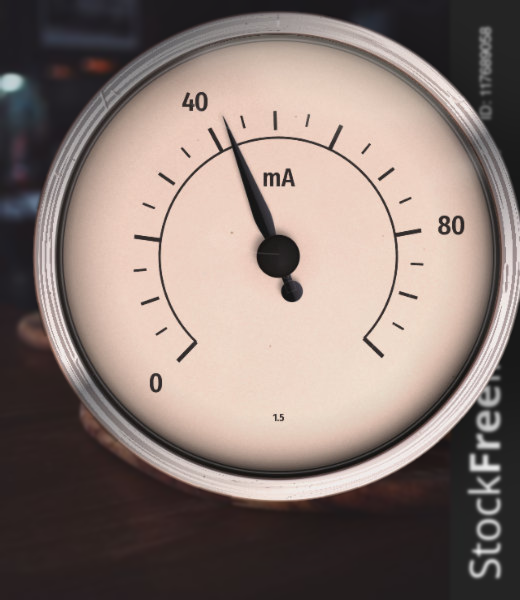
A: 42.5 mA
